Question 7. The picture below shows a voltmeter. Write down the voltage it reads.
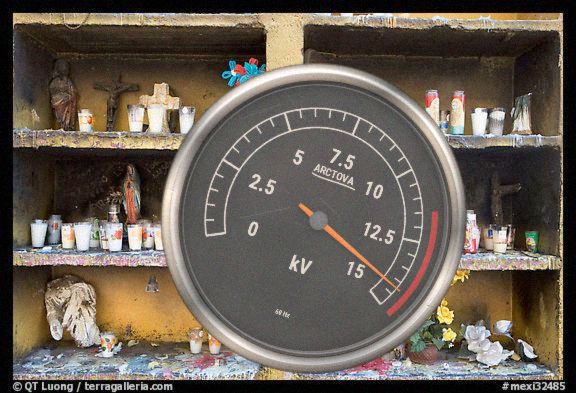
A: 14.25 kV
